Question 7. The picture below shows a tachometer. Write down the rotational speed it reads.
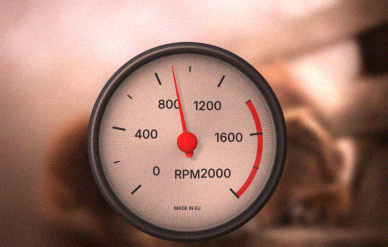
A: 900 rpm
